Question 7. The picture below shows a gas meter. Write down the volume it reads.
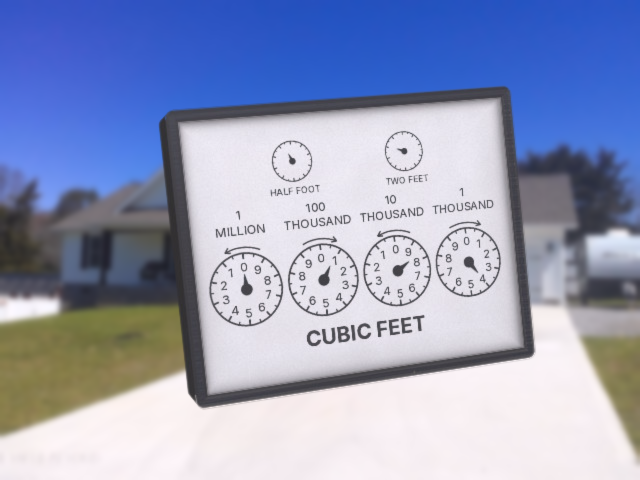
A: 8400 ft³
